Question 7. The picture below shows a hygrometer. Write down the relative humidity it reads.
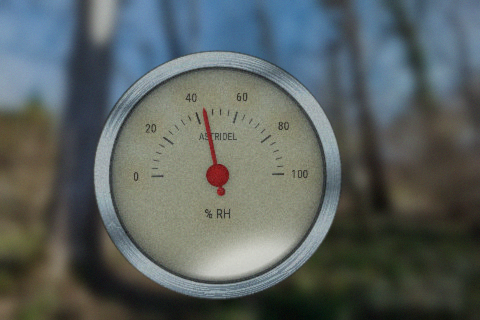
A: 44 %
